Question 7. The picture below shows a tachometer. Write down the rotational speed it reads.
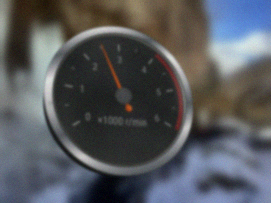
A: 2500 rpm
